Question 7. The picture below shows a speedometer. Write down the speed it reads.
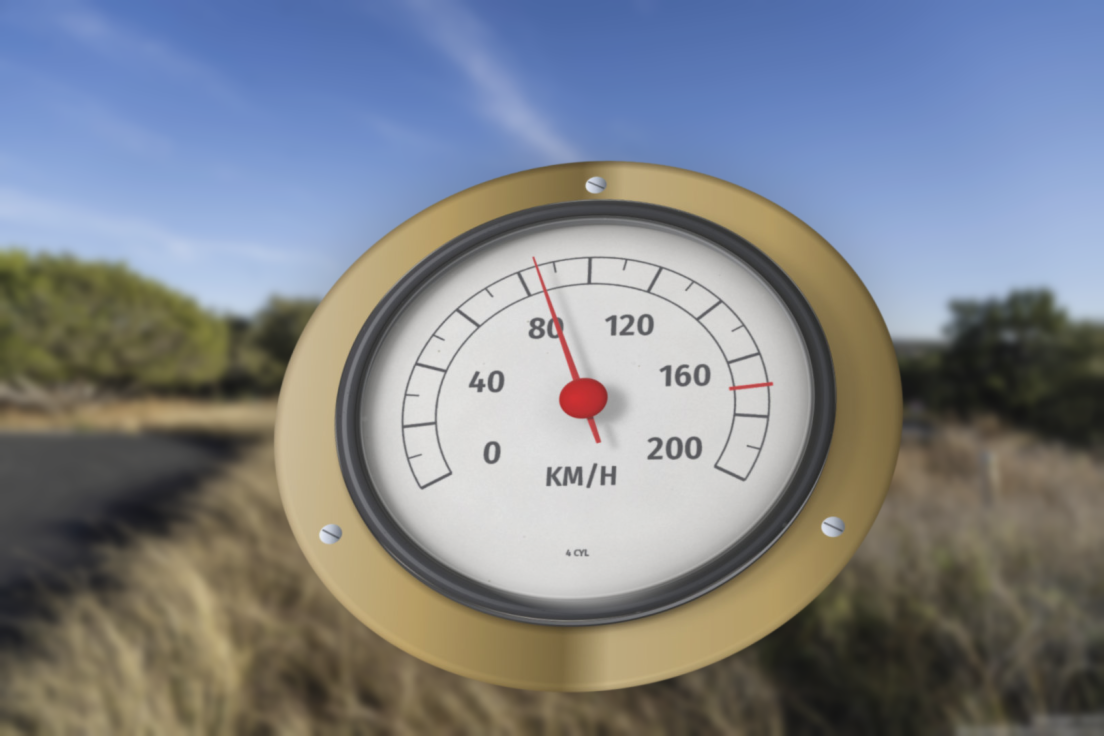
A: 85 km/h
